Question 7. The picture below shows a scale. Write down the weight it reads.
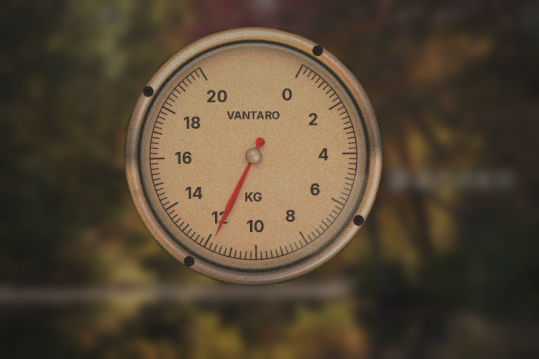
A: 11.8 kg
